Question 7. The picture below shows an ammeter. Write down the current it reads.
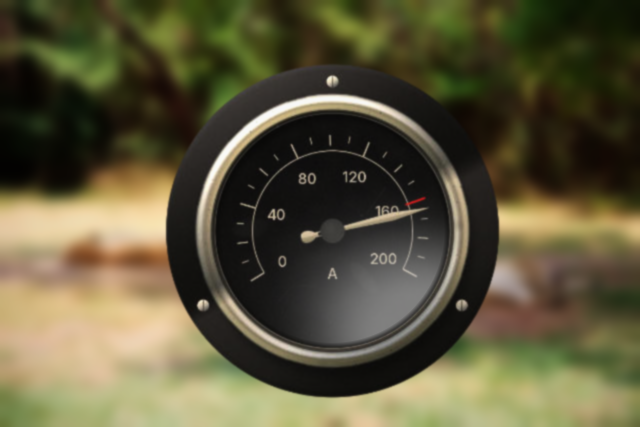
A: 165 A
